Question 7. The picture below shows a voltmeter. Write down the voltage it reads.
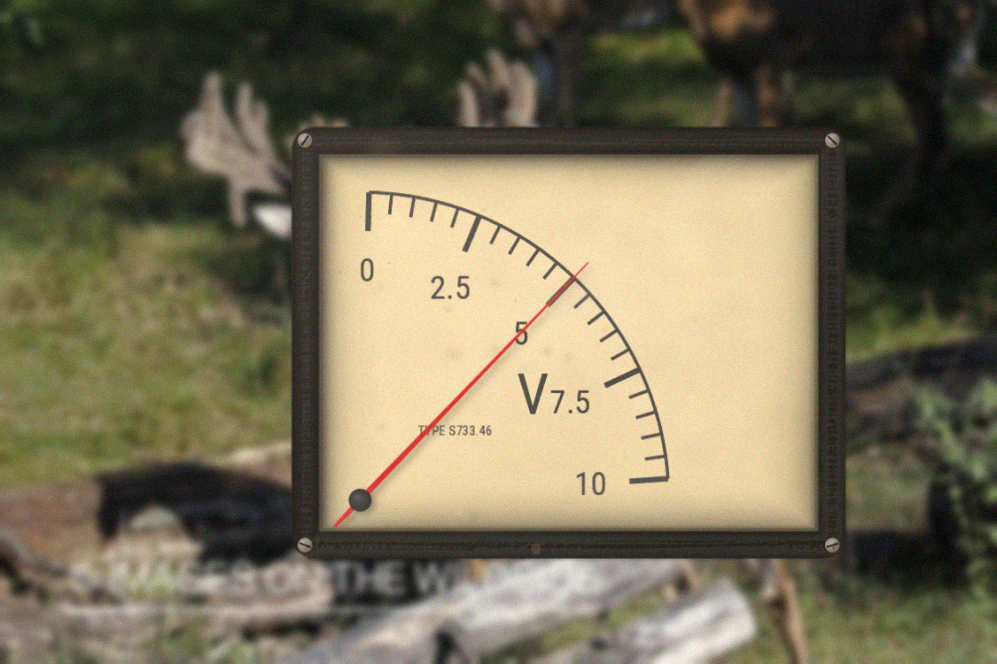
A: 5 V
